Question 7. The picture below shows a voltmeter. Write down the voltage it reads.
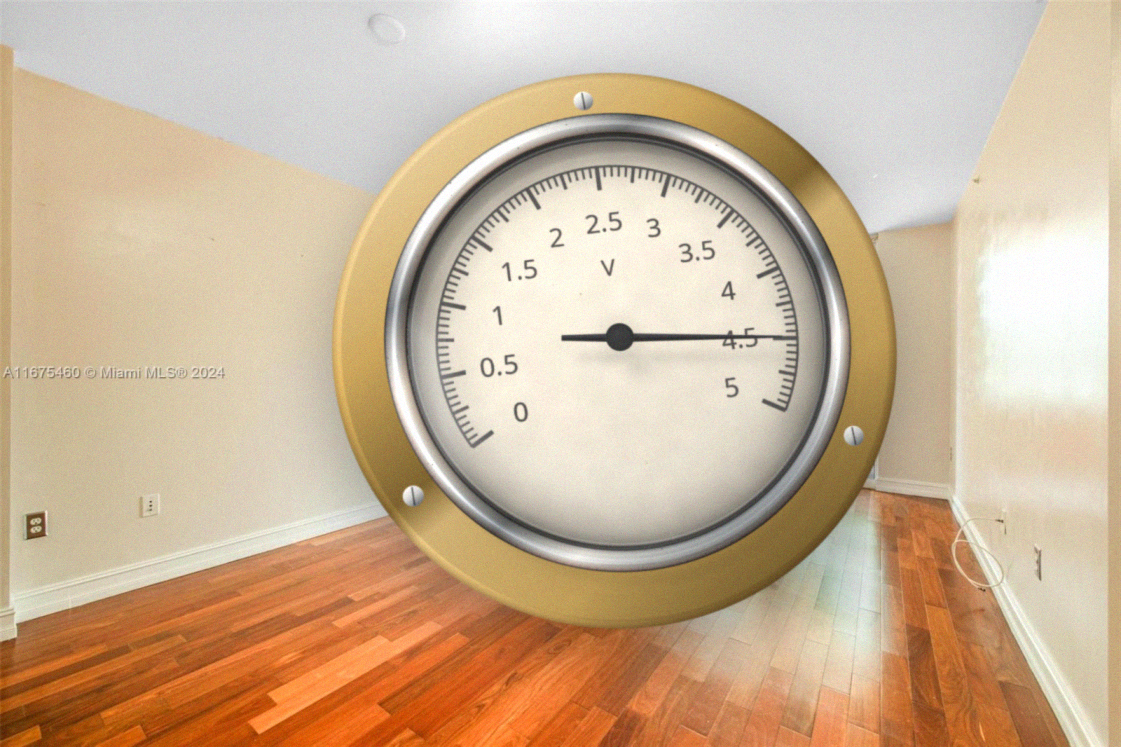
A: 4.5 V
